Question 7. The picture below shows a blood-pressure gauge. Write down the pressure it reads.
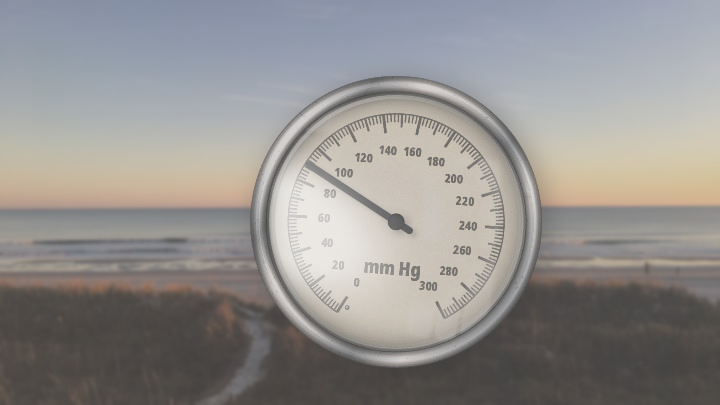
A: 90 mmHg
